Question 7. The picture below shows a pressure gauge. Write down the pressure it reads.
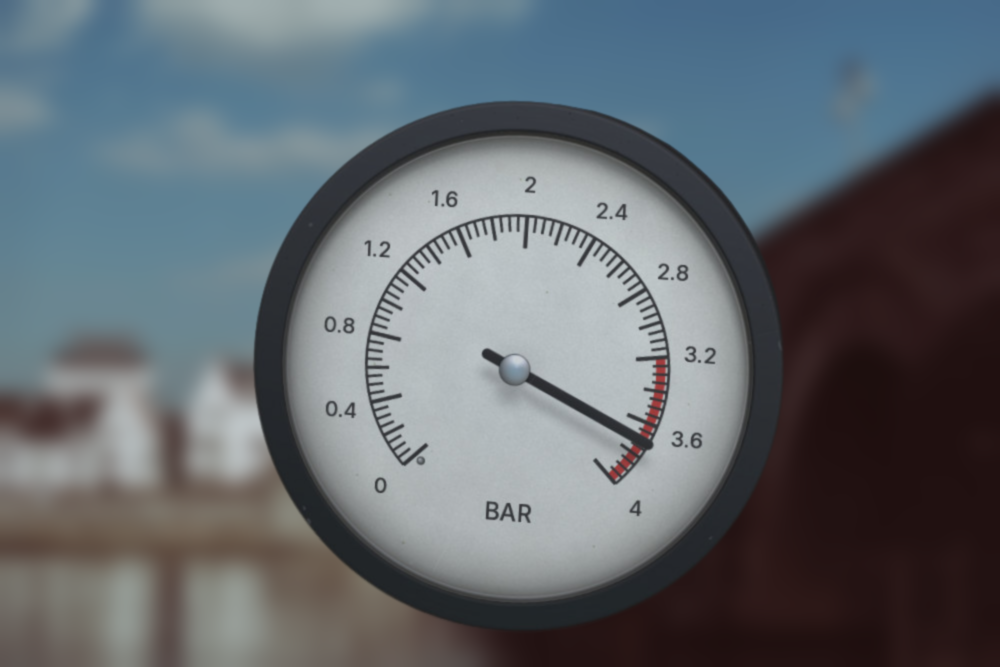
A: 3.7 bar
